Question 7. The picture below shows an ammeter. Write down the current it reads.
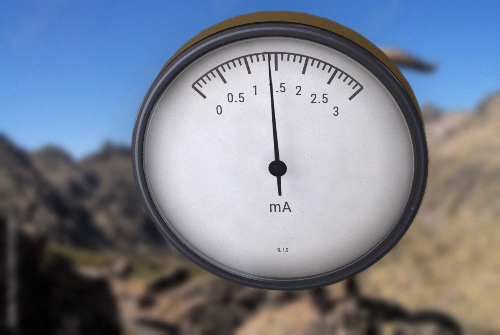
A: 1.4 mA
